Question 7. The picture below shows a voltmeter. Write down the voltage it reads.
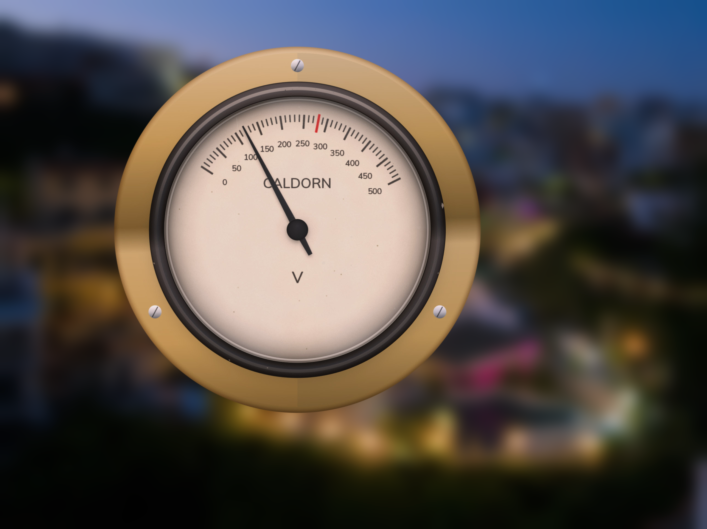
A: 120 V
